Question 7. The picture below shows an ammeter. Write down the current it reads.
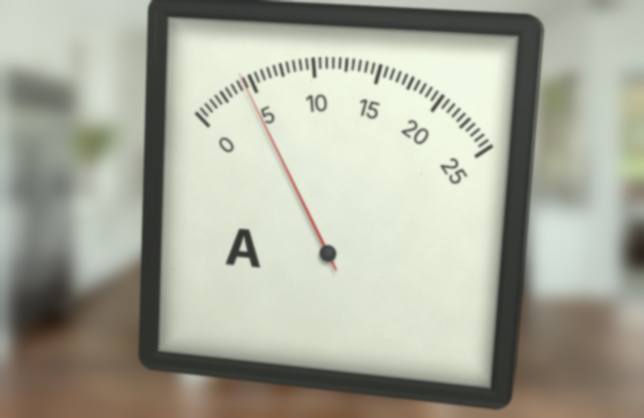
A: 4.5 A
